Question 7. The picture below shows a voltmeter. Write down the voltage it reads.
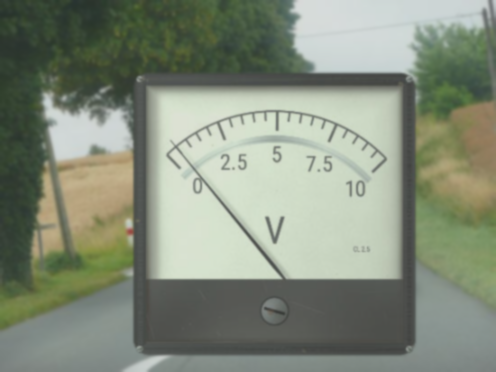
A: 0.5 V
